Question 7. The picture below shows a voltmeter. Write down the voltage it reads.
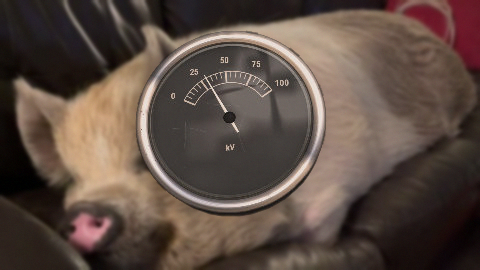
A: 30 kV
